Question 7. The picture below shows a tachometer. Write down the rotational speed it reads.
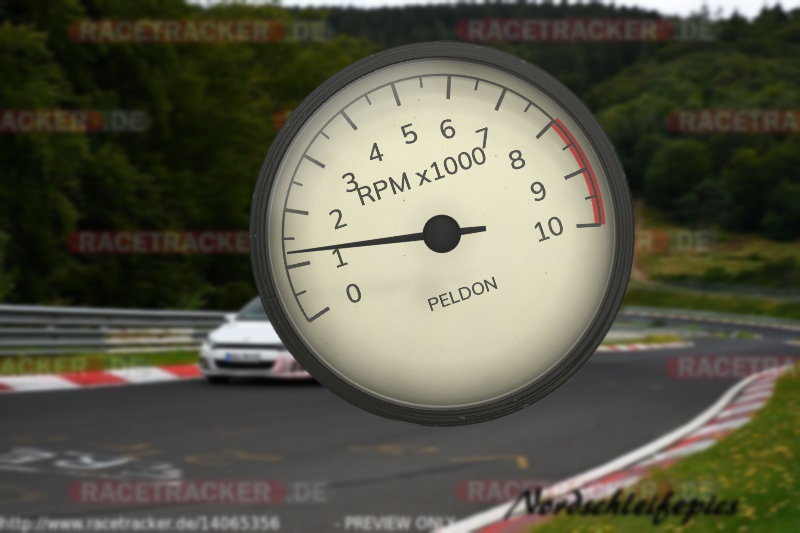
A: 1250 rpm
